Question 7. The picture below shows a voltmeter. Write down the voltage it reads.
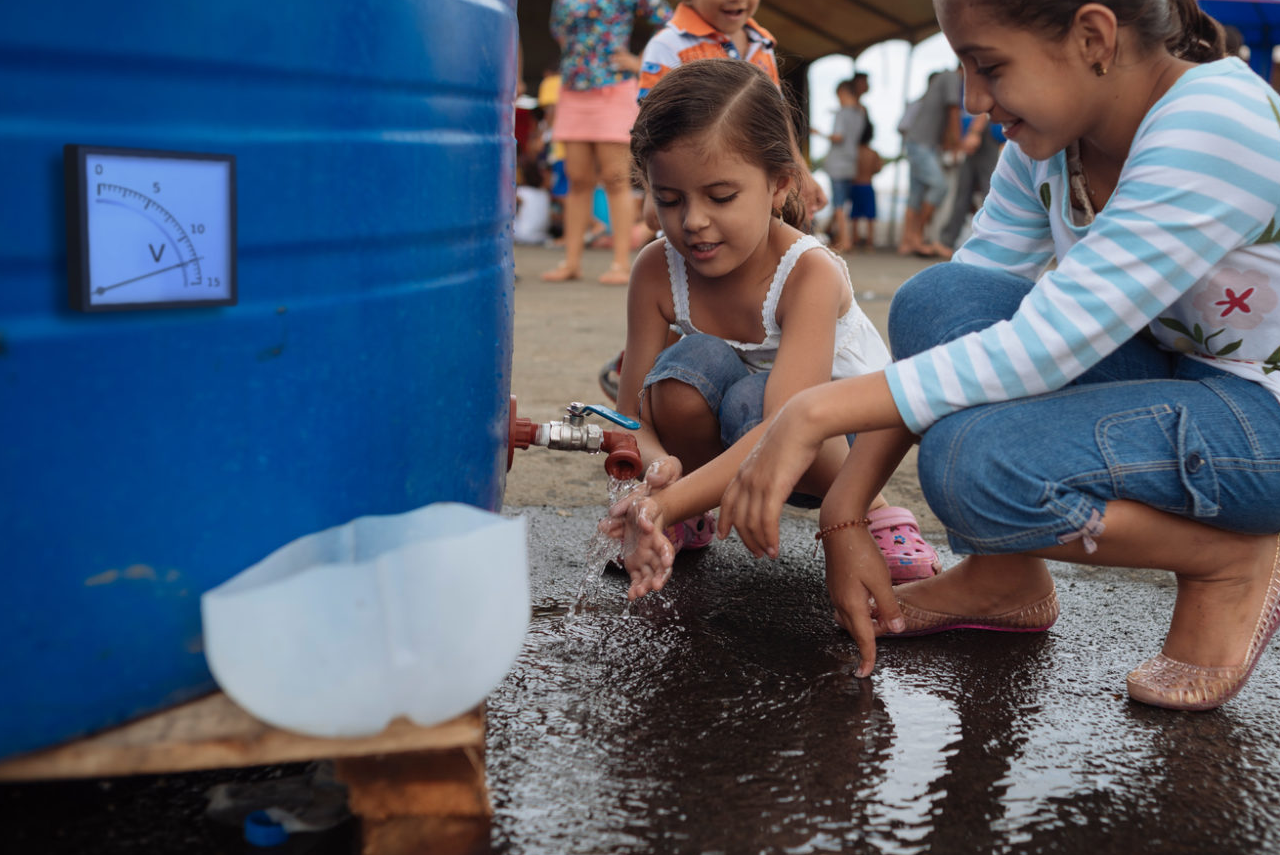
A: 12.5 V
